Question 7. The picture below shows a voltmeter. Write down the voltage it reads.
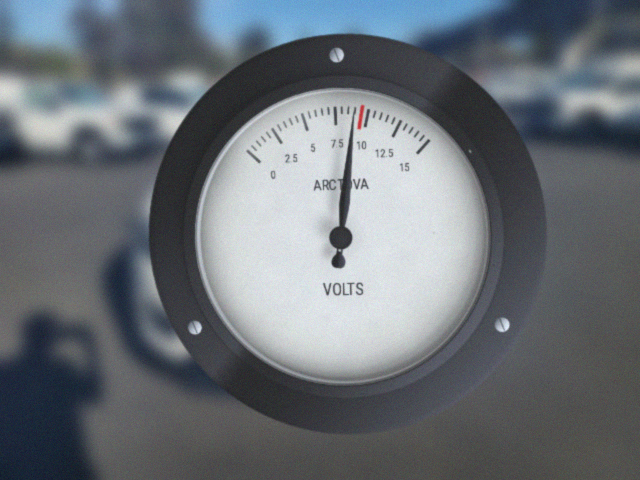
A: 9 V
